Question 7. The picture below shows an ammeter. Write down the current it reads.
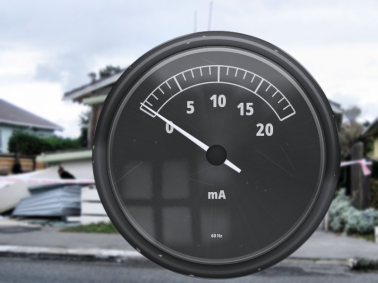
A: 0.5 mA
